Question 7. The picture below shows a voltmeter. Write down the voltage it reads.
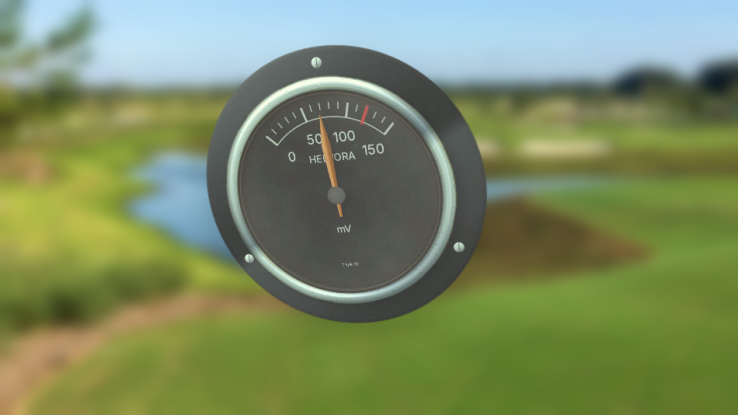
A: 70 mV
